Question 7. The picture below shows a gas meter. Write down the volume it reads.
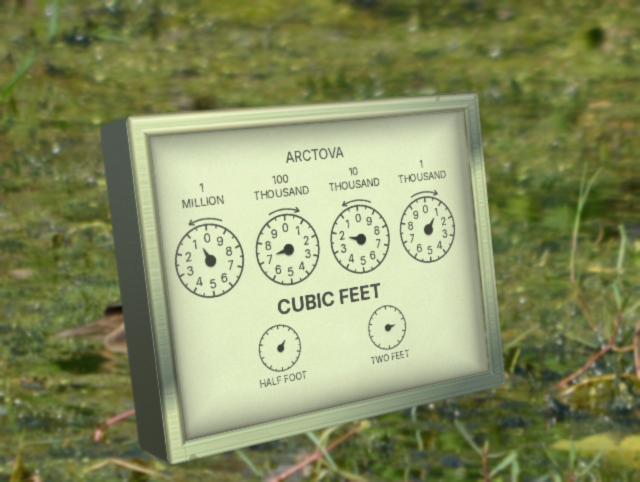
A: 72100 ft³
